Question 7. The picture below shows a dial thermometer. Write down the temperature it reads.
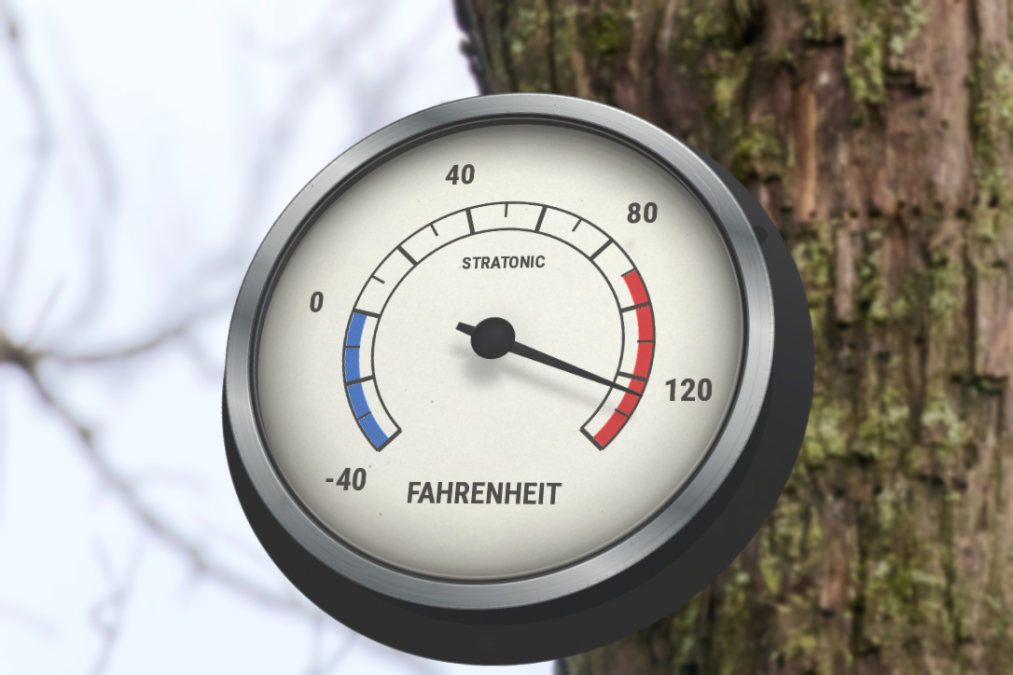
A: 125 °F
